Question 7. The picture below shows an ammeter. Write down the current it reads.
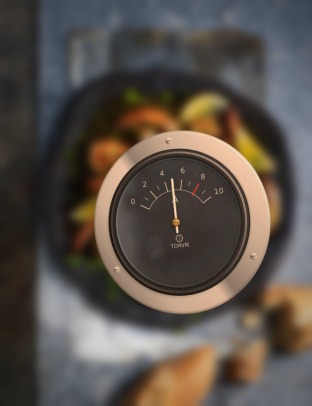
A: 5 A
